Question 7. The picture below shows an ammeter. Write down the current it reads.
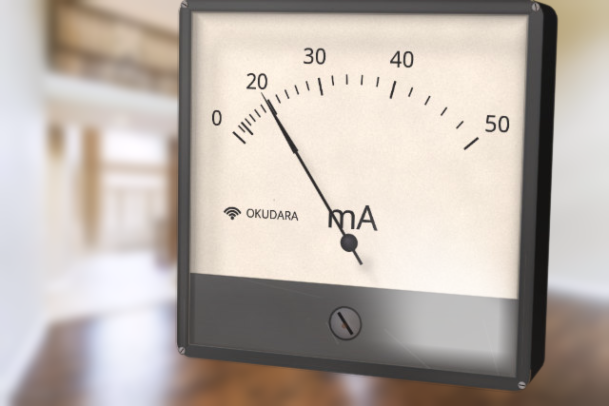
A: 20 mA
